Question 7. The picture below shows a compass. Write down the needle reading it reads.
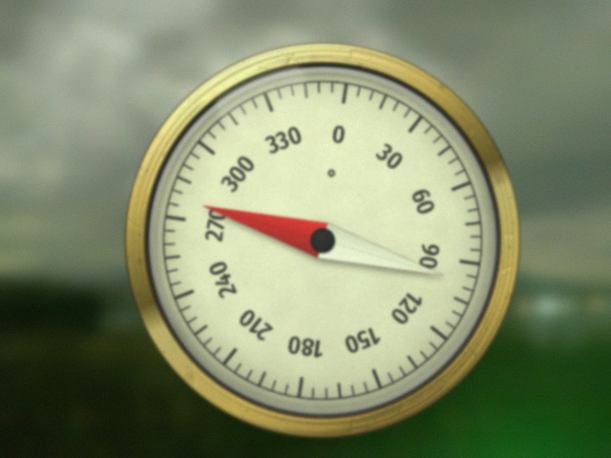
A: 277.5 °
